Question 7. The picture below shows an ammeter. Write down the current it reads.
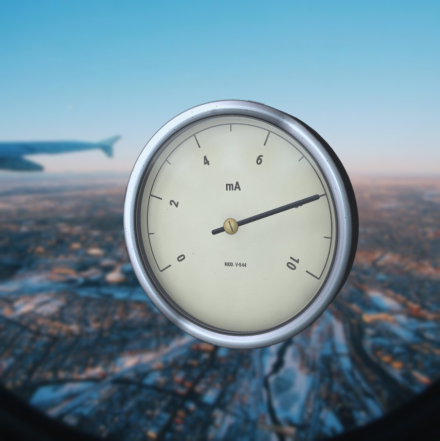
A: 8 mA
